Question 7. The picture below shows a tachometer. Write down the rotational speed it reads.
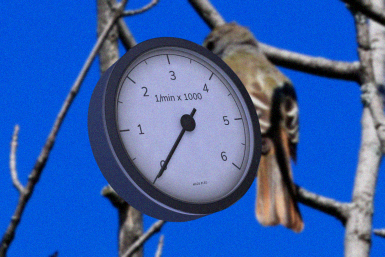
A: 0 rpm
